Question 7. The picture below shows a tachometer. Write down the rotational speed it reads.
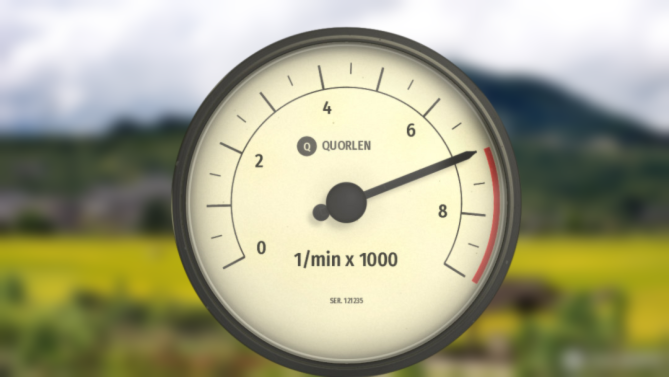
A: 7000 rpm
